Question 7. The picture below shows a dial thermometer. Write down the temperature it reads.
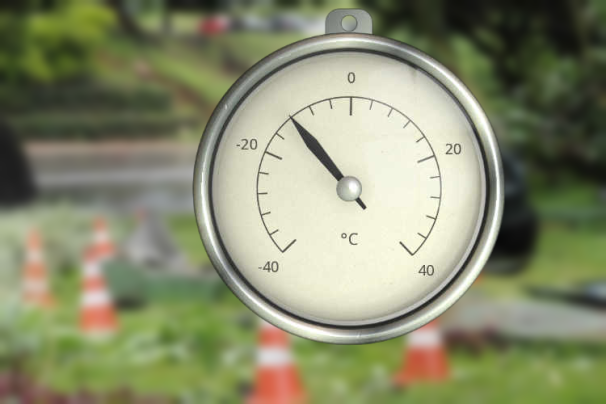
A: -12 °C
